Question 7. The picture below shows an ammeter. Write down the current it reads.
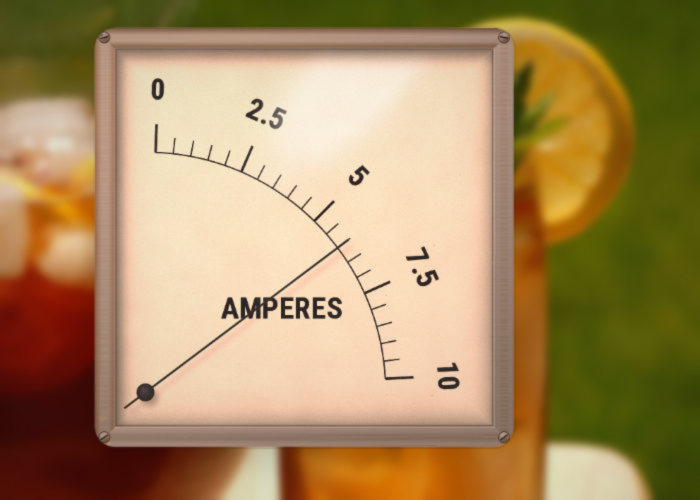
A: 6 A
